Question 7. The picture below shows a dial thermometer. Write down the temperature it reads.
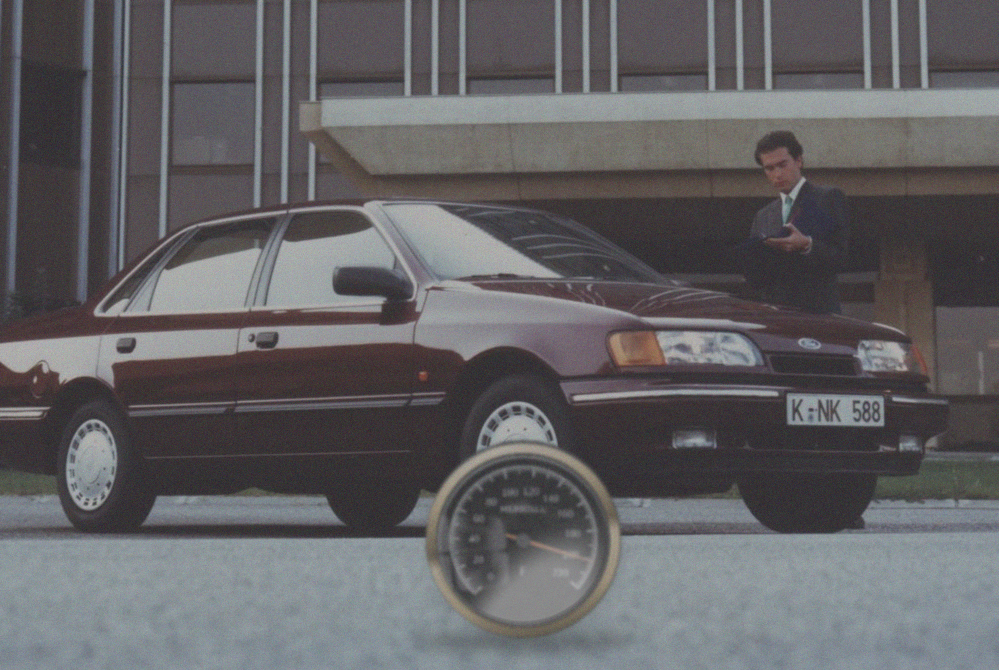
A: 200 °F
